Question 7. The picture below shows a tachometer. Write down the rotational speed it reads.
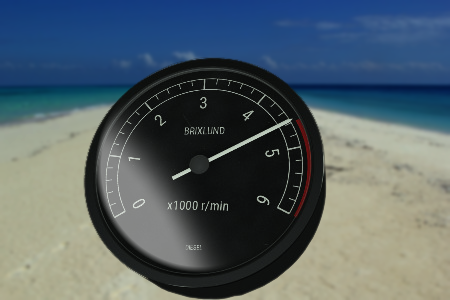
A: 4600 rpm
